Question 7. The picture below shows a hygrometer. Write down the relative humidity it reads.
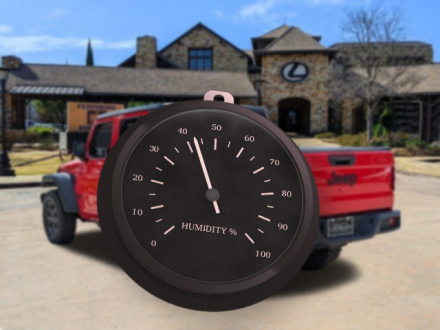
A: 42.5 %
